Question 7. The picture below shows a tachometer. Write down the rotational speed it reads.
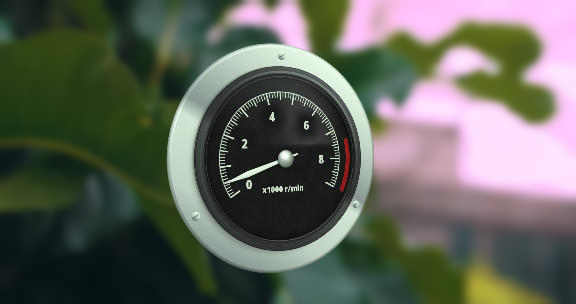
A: 500 rpm
